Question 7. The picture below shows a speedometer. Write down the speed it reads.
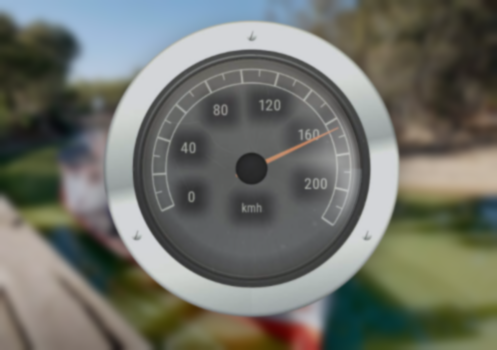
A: 165 km/h
